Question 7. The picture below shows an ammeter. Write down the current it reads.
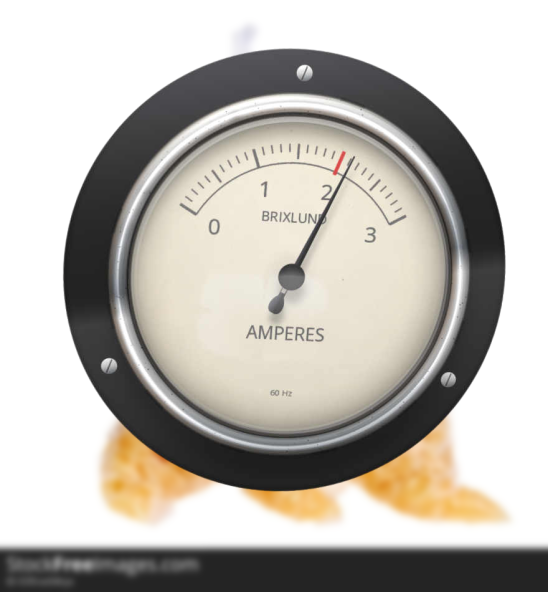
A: 2.1 A
